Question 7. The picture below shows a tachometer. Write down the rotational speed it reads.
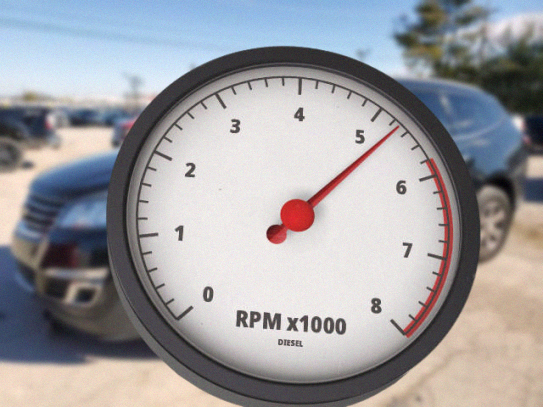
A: 5300 rpm
